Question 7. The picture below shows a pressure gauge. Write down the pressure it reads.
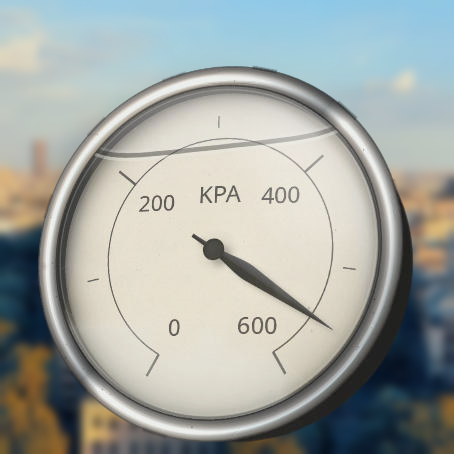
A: 550 kPa
